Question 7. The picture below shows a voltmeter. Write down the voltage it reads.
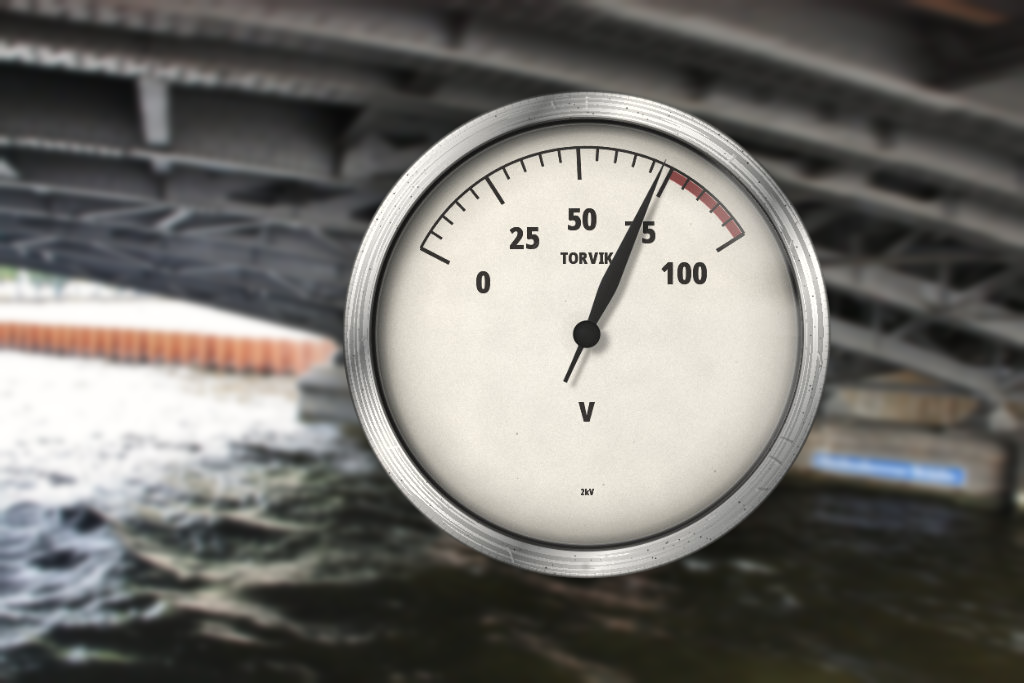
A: 72.5 V
